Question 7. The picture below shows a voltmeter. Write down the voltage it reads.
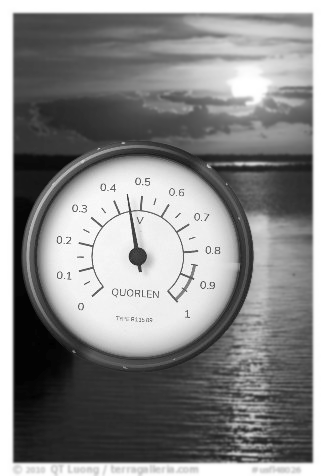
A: 0.45 V
